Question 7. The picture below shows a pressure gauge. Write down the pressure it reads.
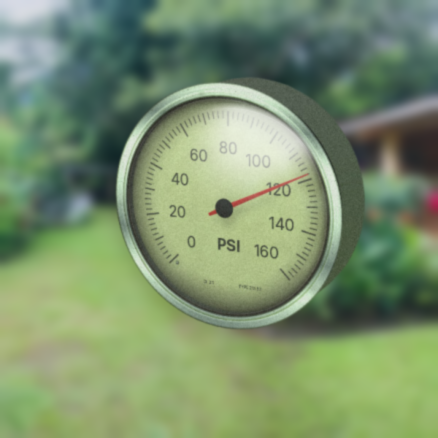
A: 118 psi
